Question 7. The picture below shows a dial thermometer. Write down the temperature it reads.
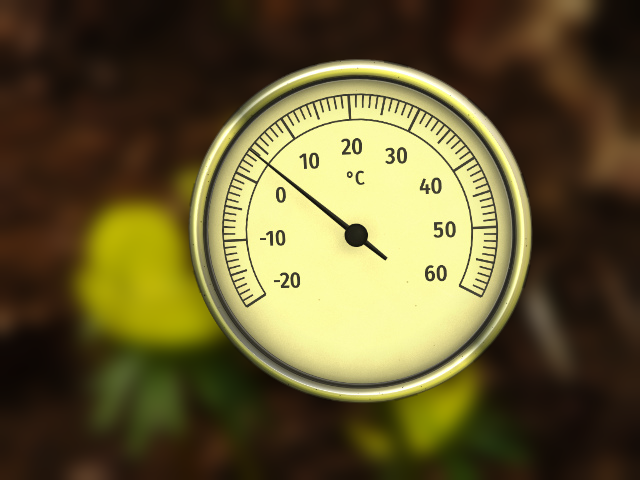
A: 4 °C
